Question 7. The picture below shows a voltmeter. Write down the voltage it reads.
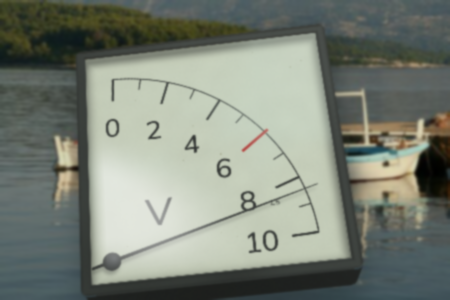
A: 8.5 V
